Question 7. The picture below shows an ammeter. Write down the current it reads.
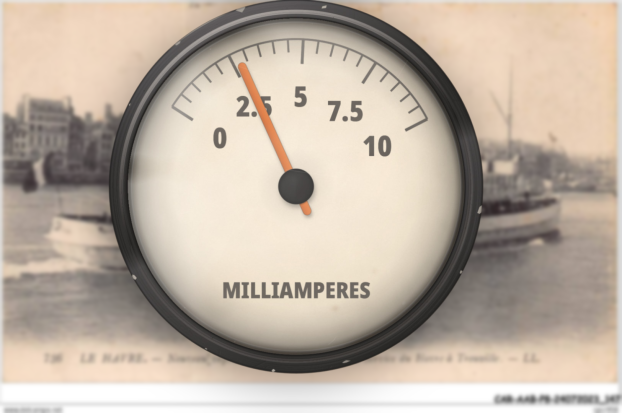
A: 2.75 mA
